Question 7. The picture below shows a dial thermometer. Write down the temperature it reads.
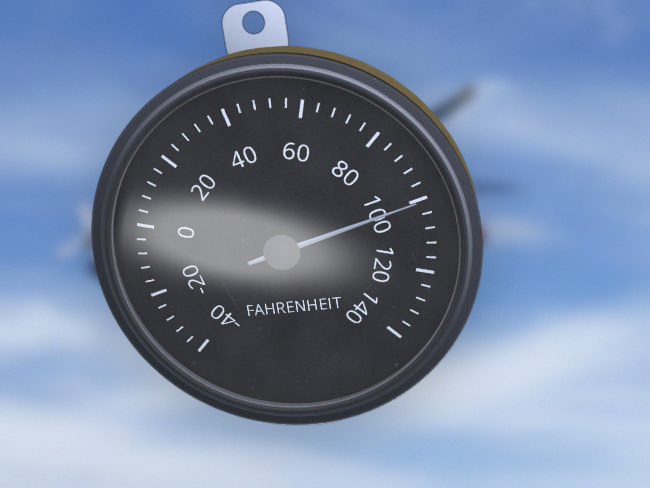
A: 100 °F
